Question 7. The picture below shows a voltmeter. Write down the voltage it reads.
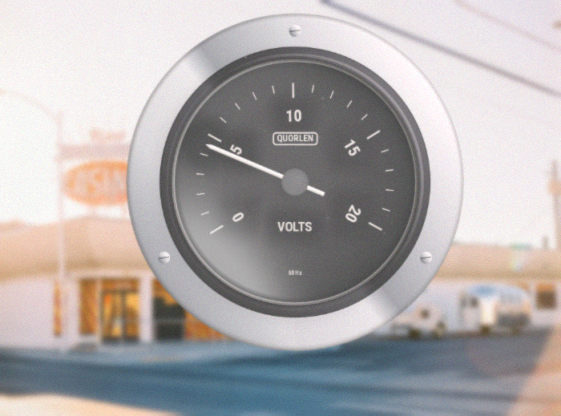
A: 4.5 V
